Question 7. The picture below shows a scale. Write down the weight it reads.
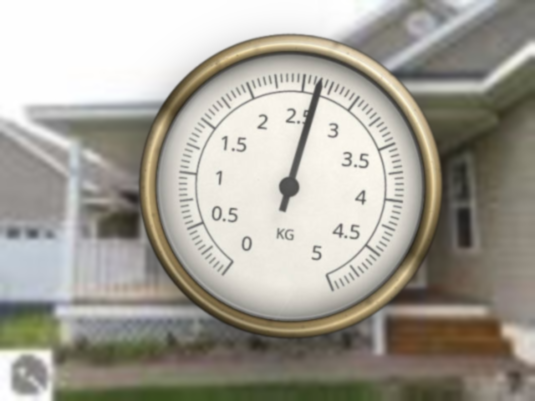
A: 2.65 kg
